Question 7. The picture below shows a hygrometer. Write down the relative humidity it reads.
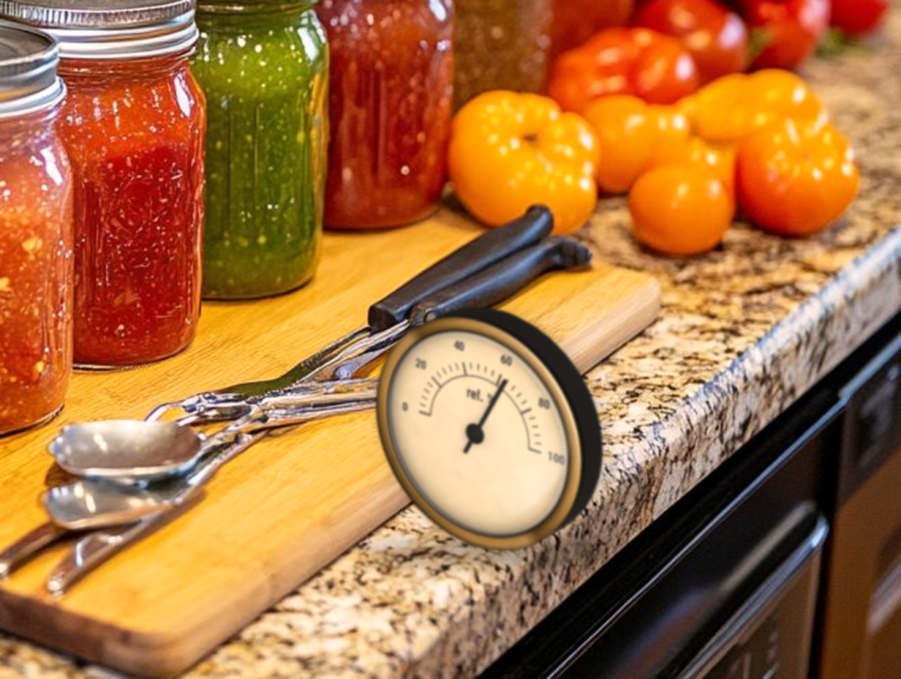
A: 64 %
